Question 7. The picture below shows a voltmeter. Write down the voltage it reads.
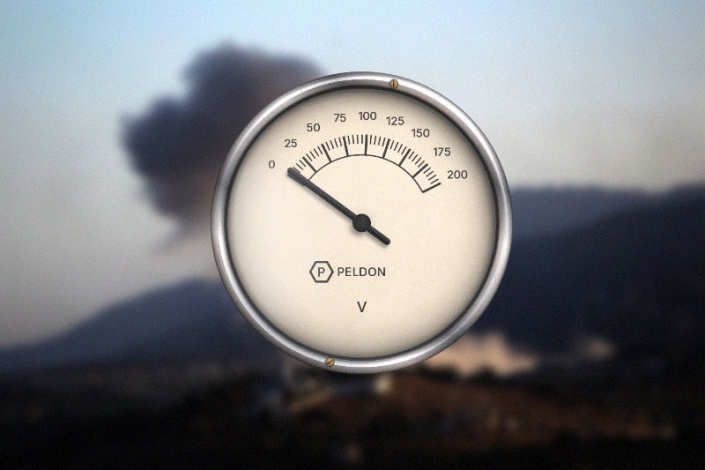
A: 5 V
